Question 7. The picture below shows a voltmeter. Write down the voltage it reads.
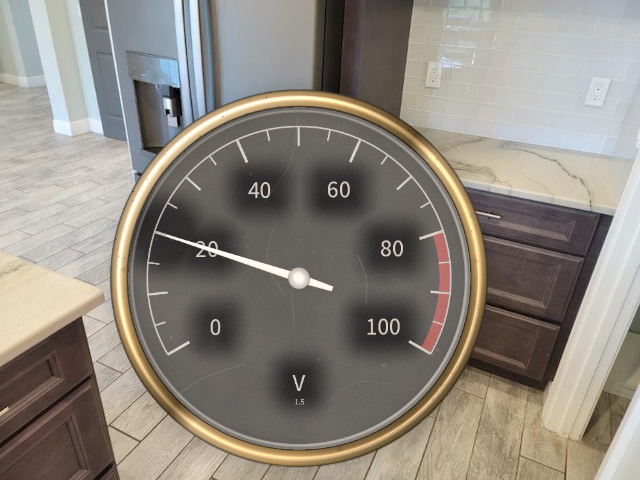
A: 20 V
